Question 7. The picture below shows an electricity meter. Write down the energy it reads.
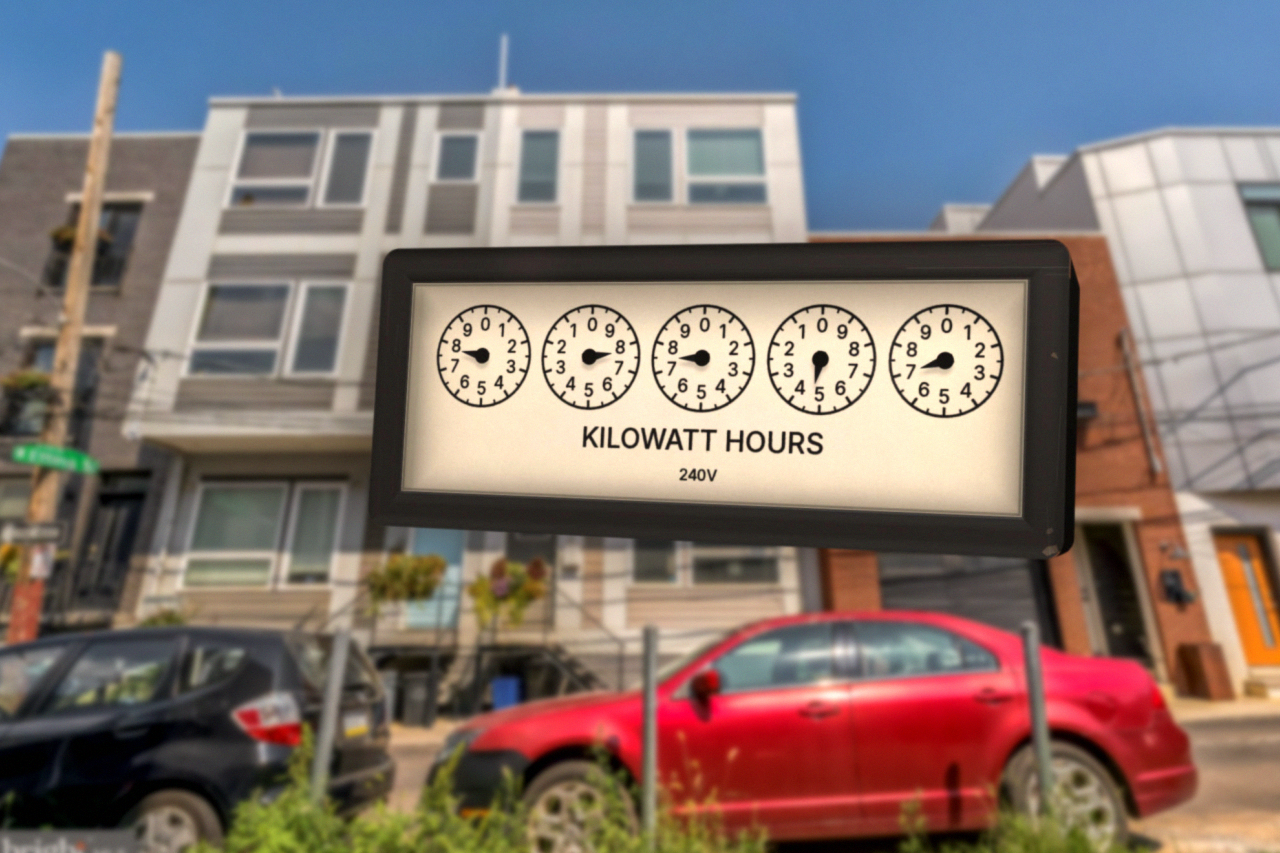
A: 77747 kWh
